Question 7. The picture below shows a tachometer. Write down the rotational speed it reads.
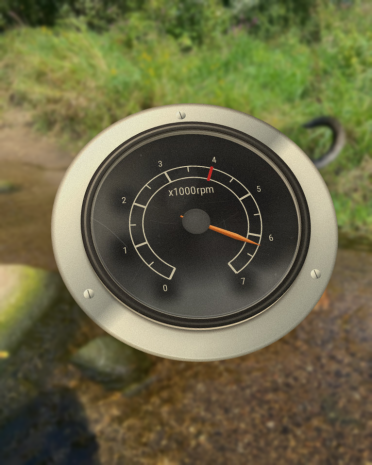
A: 6250 rpm
